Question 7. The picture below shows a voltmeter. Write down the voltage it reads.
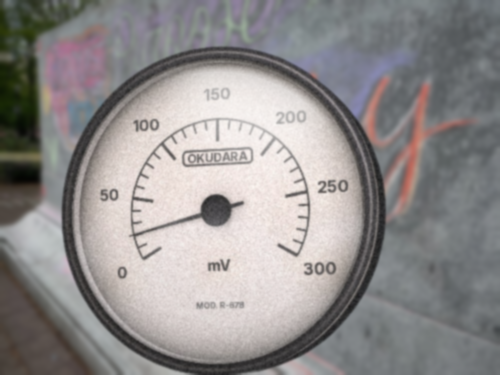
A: 20 mV
